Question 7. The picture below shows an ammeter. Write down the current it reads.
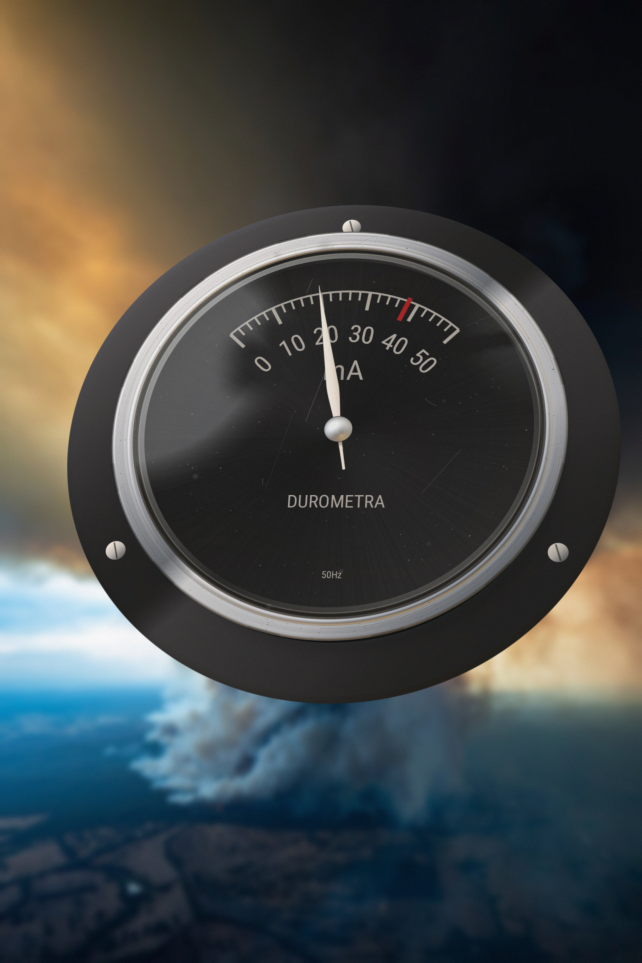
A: 20 mA
